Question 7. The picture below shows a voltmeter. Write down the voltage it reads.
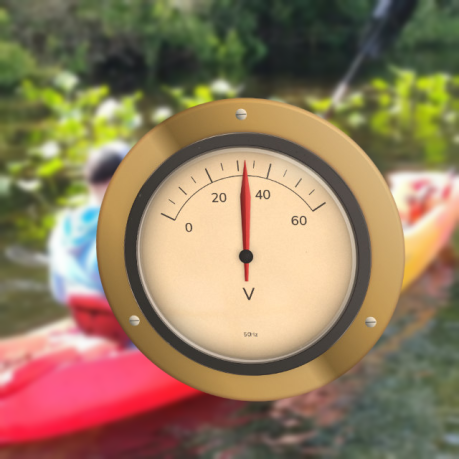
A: 32.5 V
